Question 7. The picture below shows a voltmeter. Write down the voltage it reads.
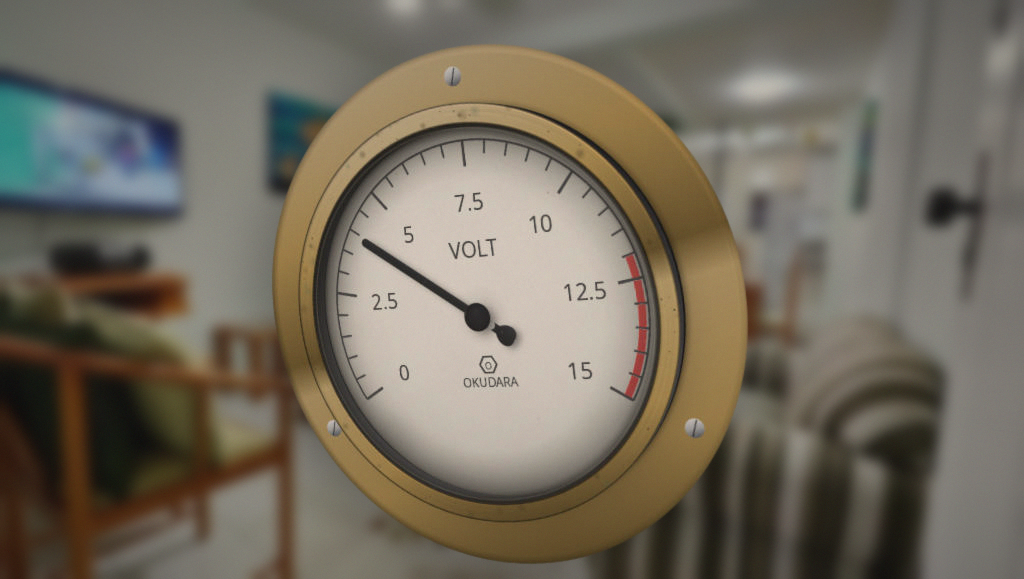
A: 4 V
